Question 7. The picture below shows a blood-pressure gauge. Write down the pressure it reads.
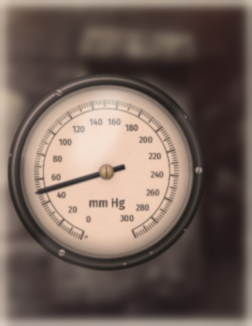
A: 50 mmHg
